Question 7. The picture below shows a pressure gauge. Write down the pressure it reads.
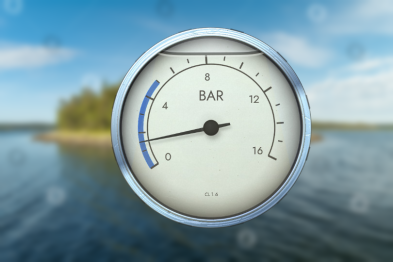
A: 1.5 bar
